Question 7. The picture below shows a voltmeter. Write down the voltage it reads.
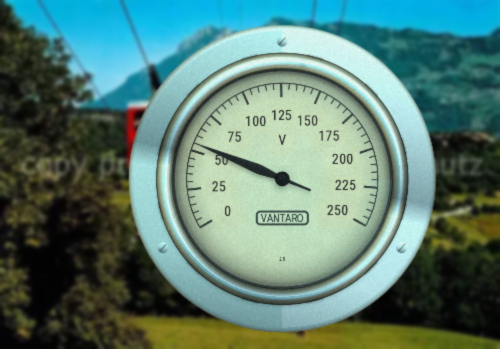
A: 55 V
